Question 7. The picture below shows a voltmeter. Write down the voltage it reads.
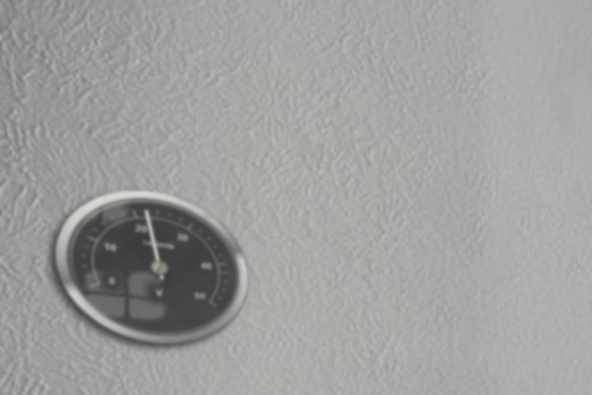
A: 22 V
